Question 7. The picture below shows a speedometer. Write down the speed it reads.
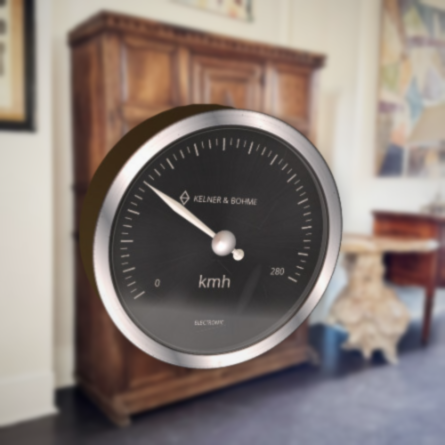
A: 80 km/h
